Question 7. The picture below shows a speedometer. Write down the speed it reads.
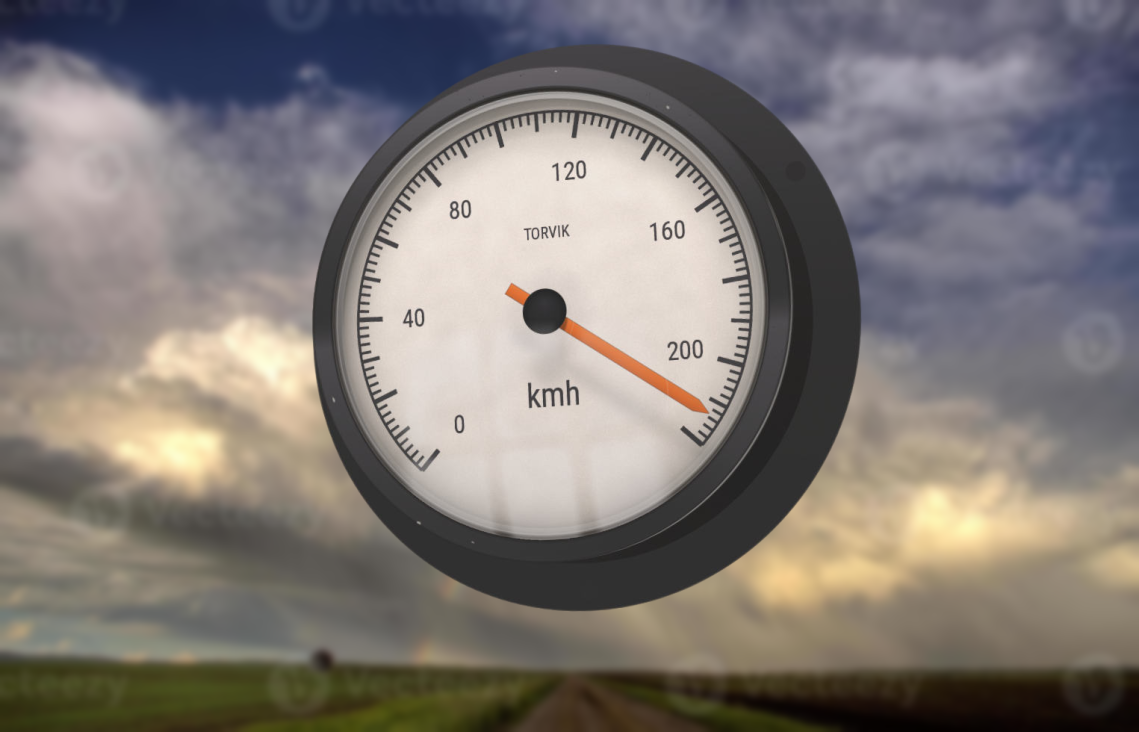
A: 213 km/h
